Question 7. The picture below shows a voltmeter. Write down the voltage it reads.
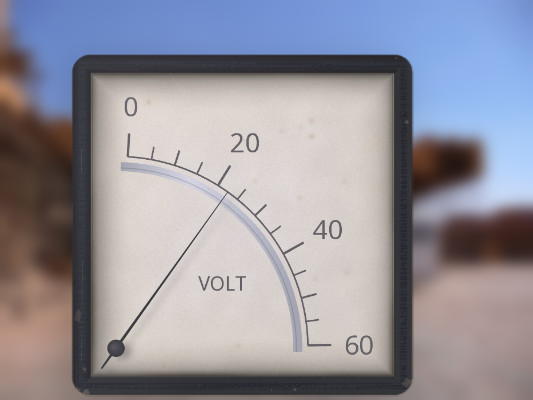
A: 22.5 V
